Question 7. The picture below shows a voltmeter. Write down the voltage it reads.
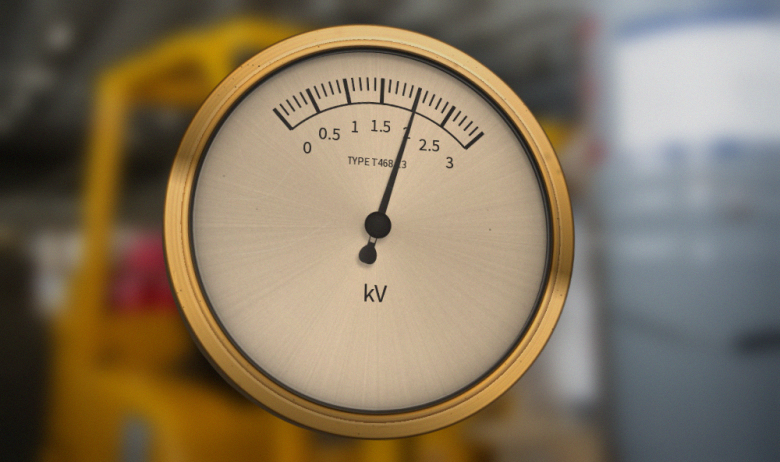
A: 2 kV
